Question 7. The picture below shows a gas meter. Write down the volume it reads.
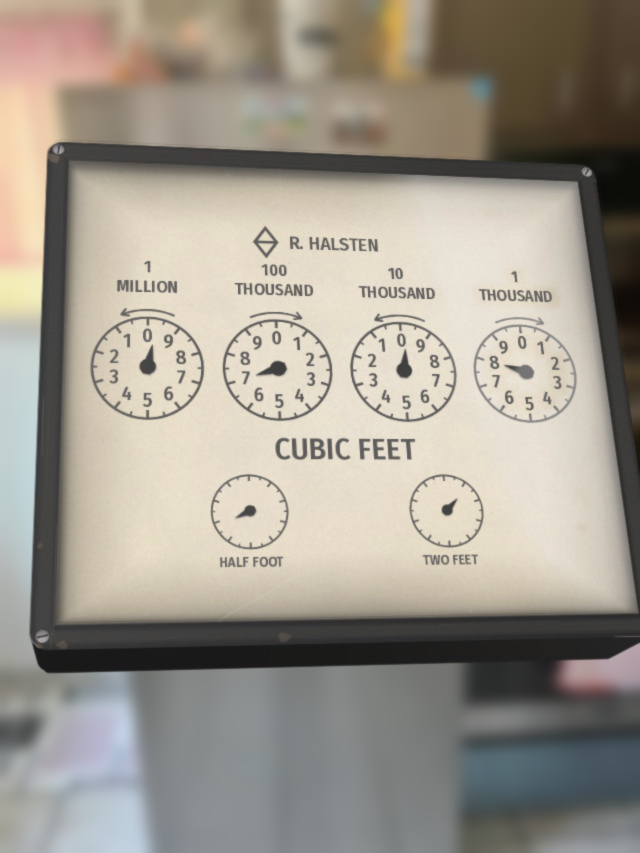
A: 969800 ft³
